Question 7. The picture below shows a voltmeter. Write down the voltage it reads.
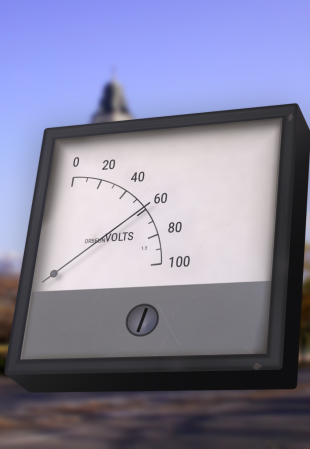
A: 60 V
